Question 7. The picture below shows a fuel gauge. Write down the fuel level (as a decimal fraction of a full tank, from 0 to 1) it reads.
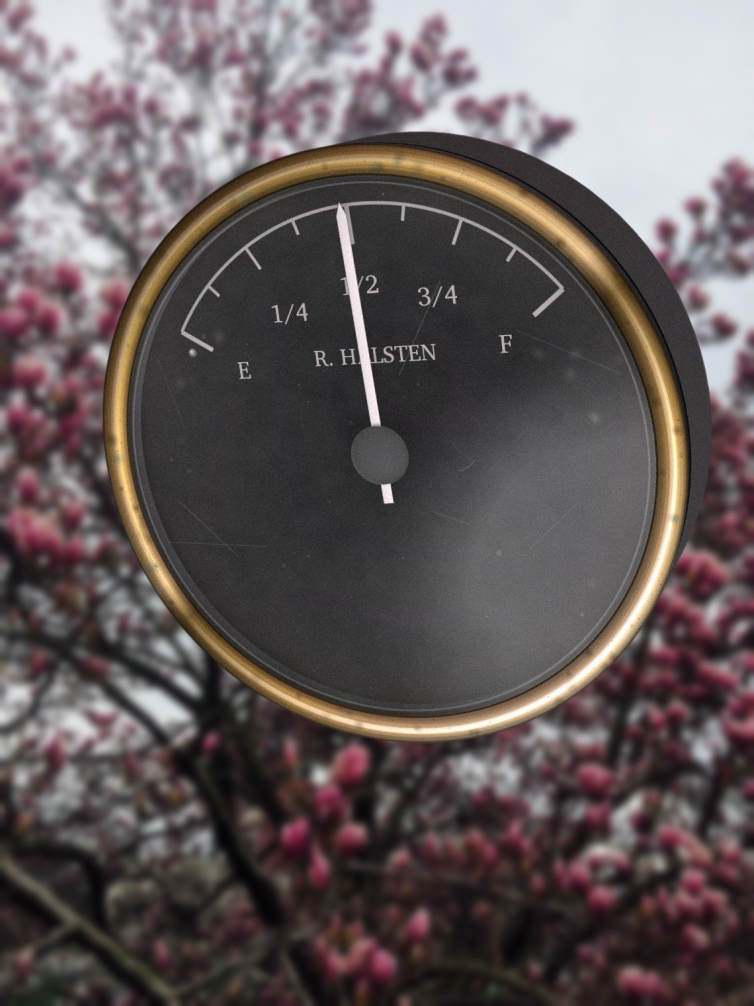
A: 0.5
